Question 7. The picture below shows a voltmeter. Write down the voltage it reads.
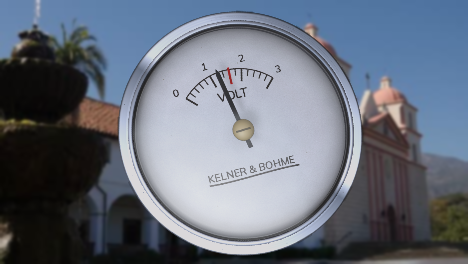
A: 1.2 V
